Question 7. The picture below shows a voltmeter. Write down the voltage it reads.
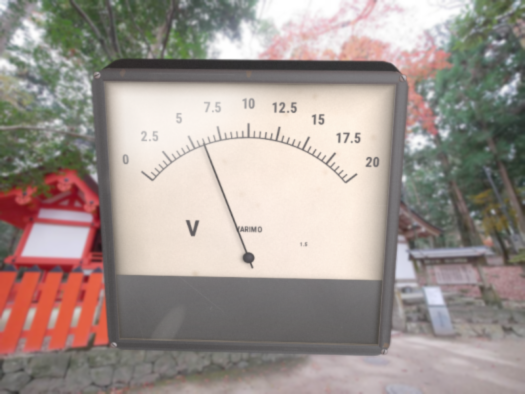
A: 6 V
